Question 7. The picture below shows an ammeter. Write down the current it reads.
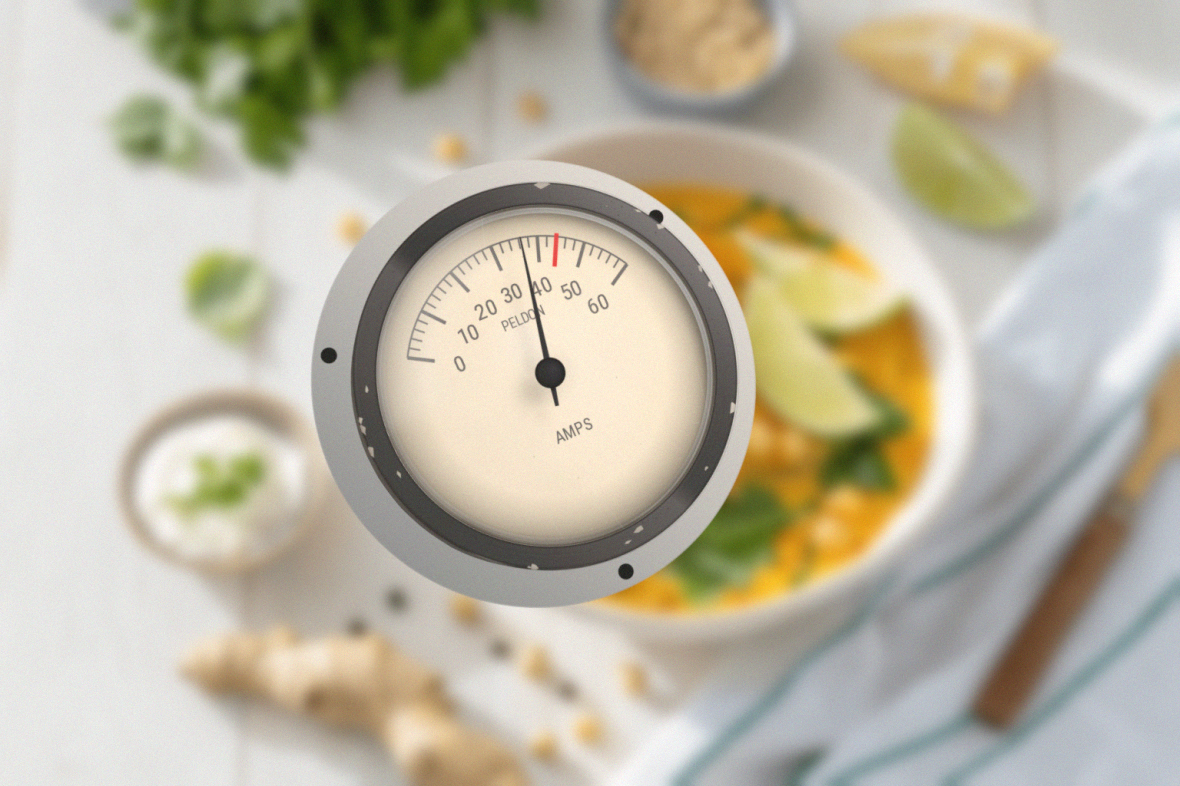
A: 36 A
